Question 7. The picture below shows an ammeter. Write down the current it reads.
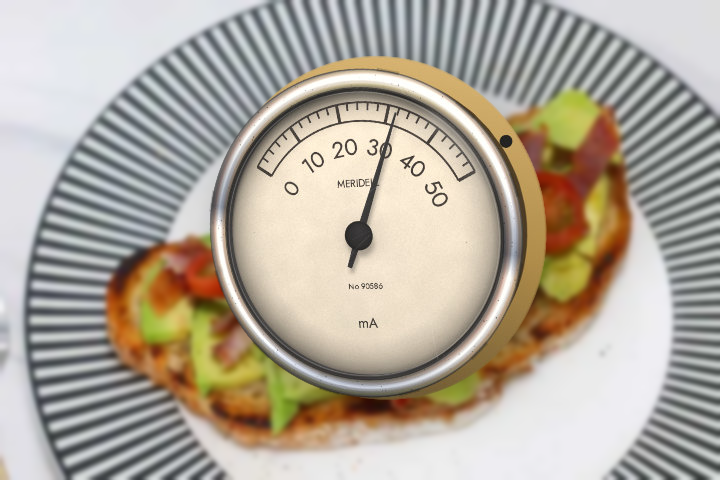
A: 32 mA
